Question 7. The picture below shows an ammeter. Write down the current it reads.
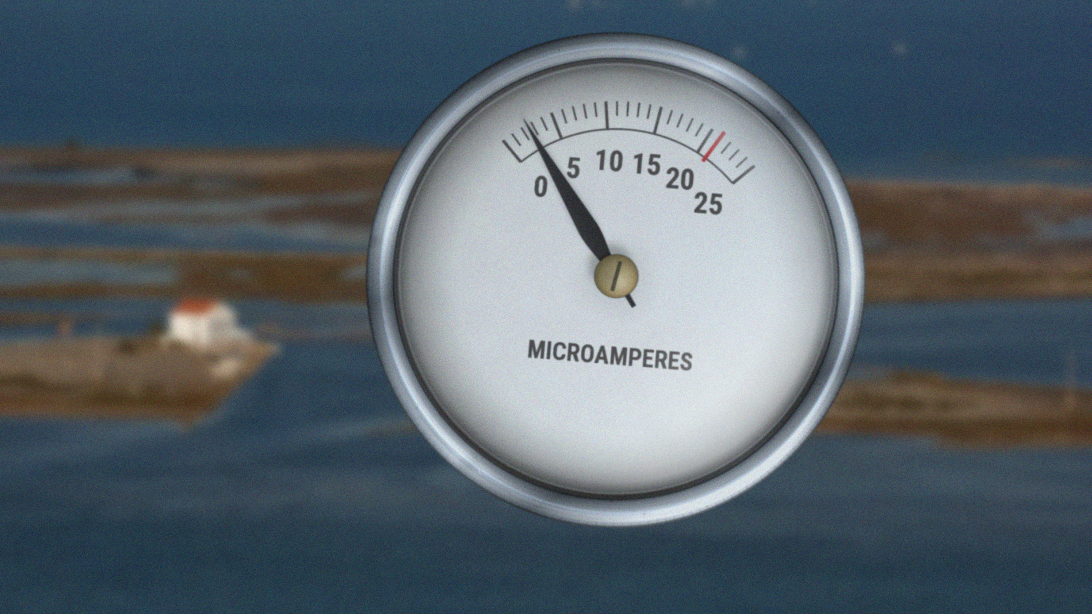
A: 2.5 µA
